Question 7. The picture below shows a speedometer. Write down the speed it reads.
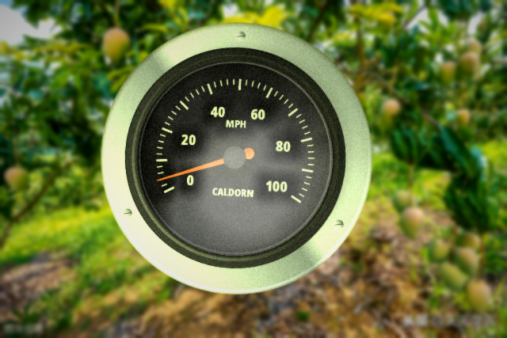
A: 4 mph
